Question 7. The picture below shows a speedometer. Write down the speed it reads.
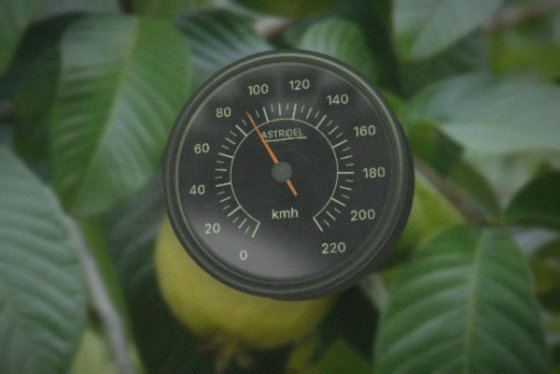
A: 90 km/h
